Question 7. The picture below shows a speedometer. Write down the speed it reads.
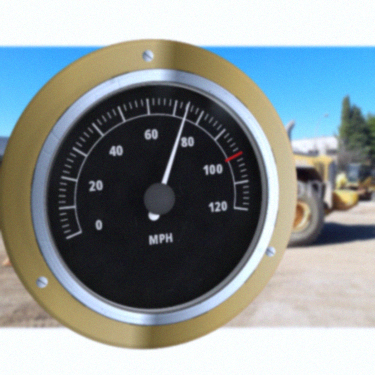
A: 74 mph
